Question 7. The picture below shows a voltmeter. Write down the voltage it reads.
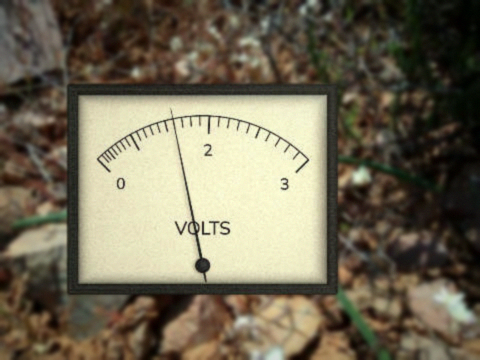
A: 1.6 V
